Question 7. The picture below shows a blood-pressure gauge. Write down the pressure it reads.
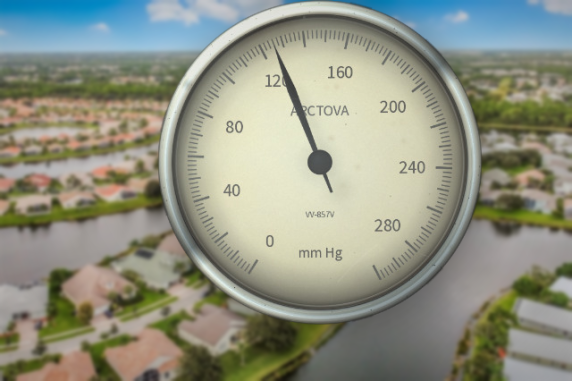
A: 126 mmHg
